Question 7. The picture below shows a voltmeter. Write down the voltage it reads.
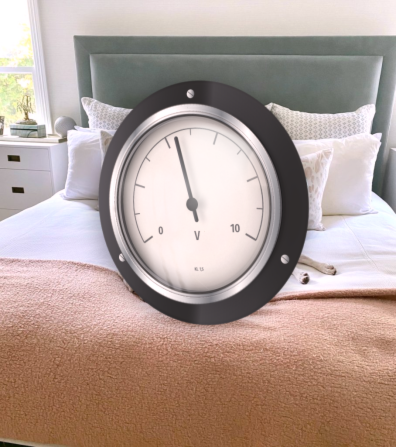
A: 4.5 V
